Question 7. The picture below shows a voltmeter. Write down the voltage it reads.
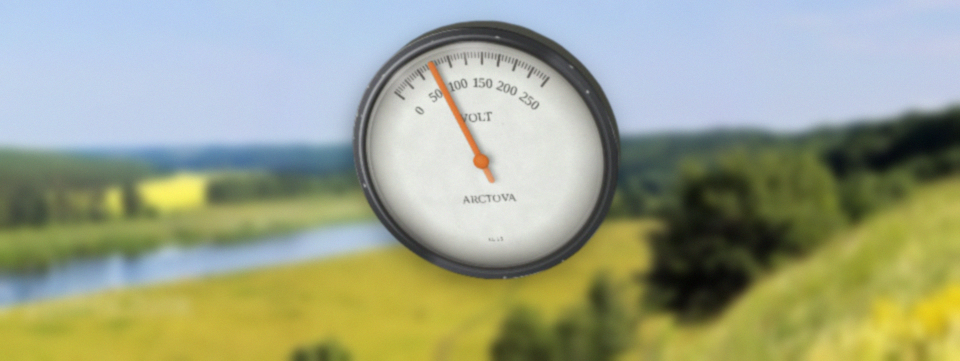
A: 75 V
